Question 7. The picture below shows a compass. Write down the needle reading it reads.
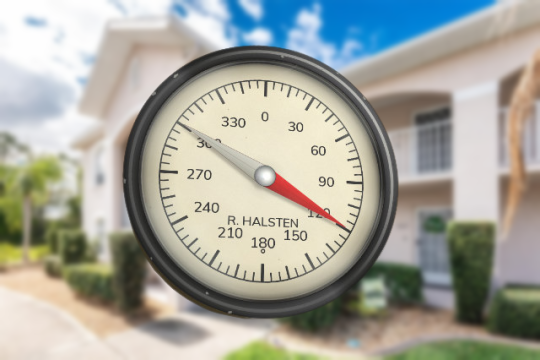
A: 120 °
